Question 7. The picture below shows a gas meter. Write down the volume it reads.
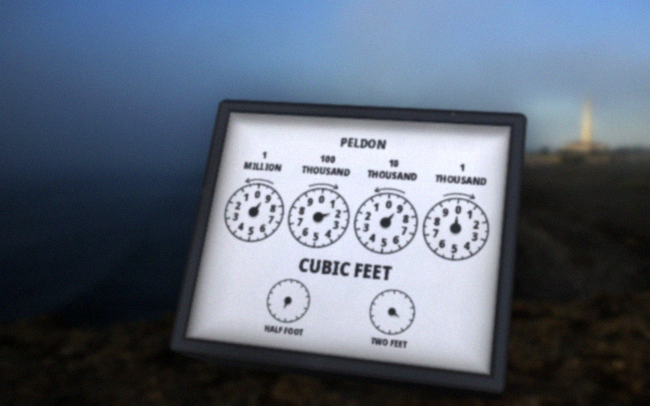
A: 919000 ft³
